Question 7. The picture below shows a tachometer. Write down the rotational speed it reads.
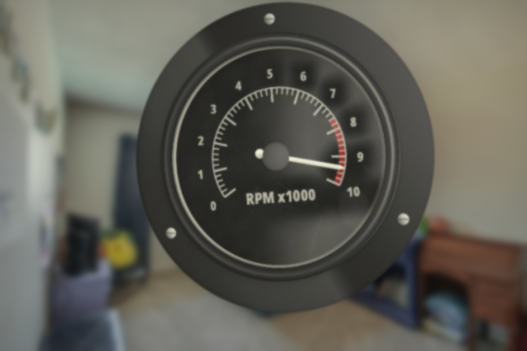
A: 9400 rpm
